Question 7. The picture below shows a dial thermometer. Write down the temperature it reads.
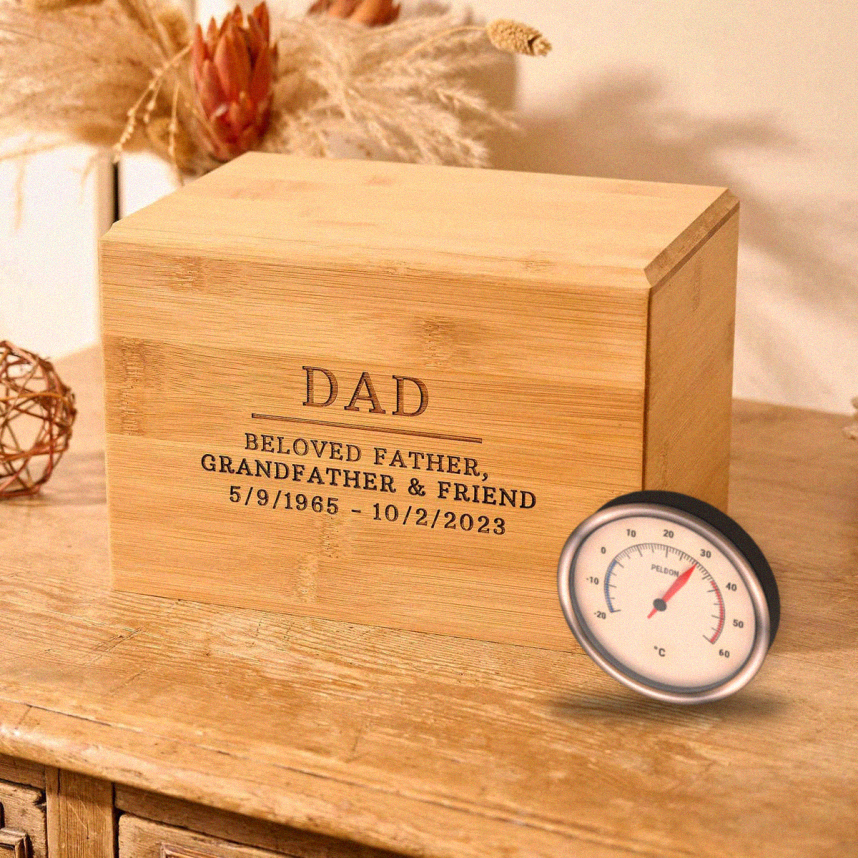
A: 30 °C
